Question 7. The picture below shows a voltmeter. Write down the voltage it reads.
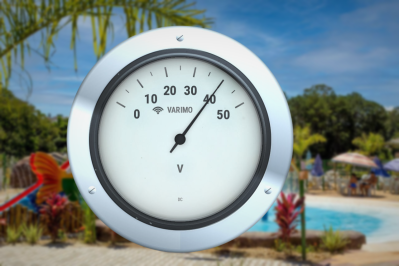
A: 40 V
